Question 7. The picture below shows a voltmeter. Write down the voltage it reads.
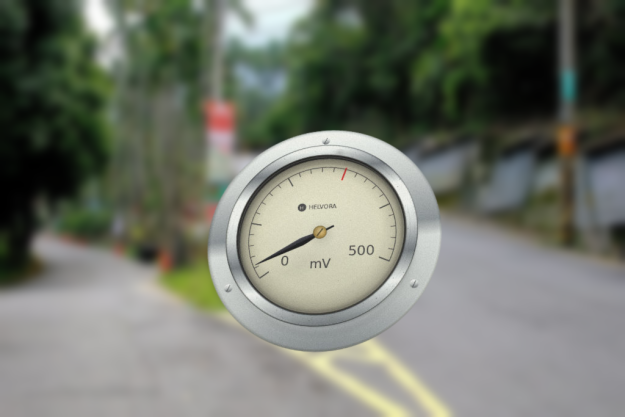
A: 20 mV
